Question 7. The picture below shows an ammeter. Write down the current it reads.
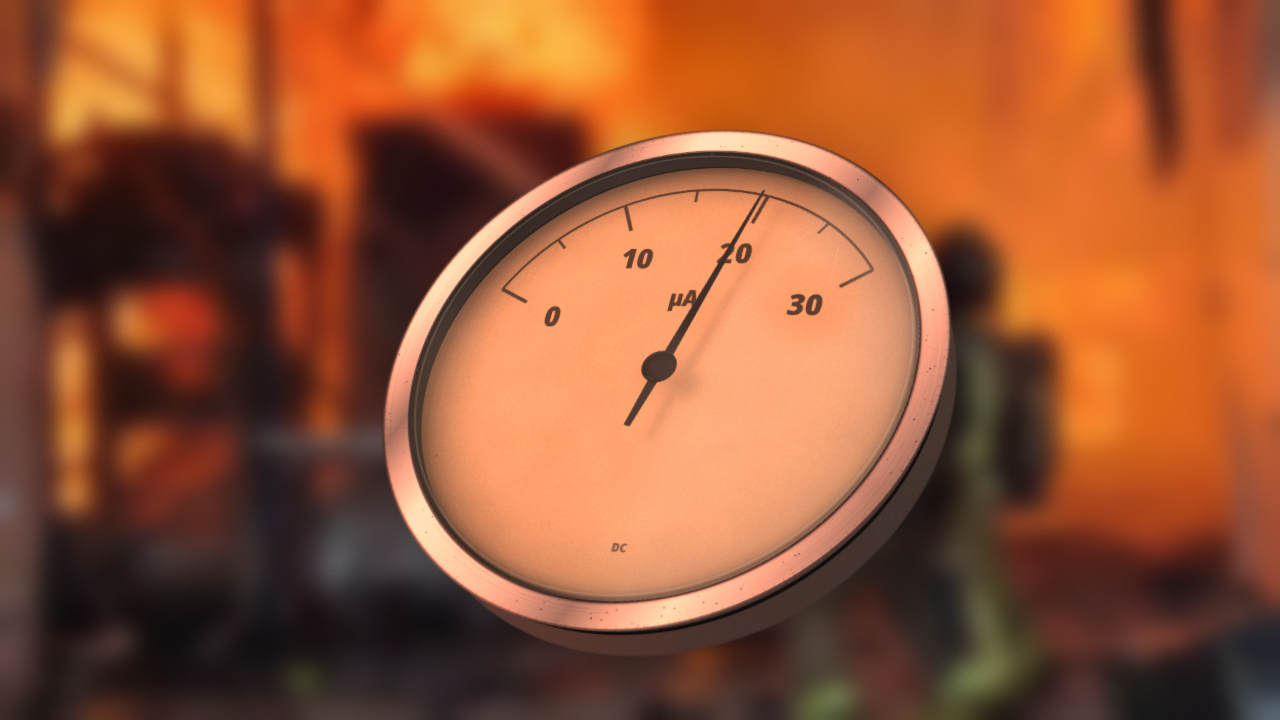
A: 20 µA
